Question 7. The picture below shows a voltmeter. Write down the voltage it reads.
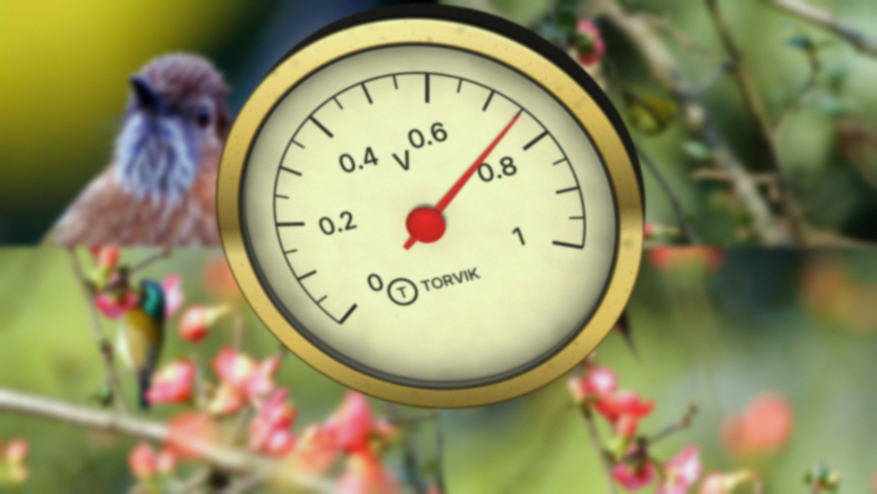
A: 0.75 V
